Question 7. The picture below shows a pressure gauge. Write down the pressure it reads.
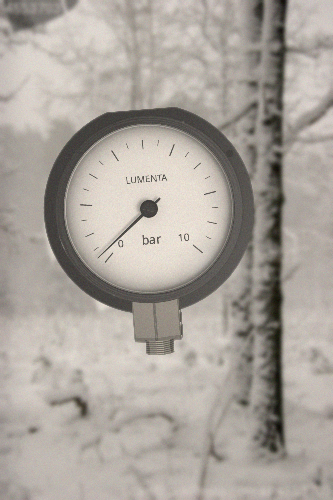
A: 0.25 bar
